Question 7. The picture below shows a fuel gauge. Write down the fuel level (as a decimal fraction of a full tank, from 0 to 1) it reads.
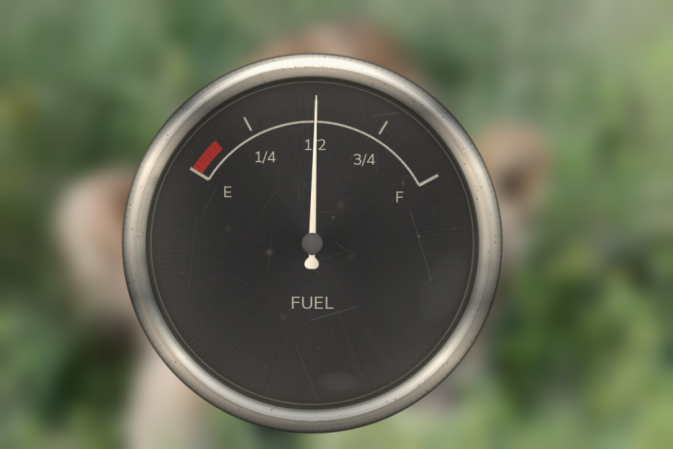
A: 0.5
